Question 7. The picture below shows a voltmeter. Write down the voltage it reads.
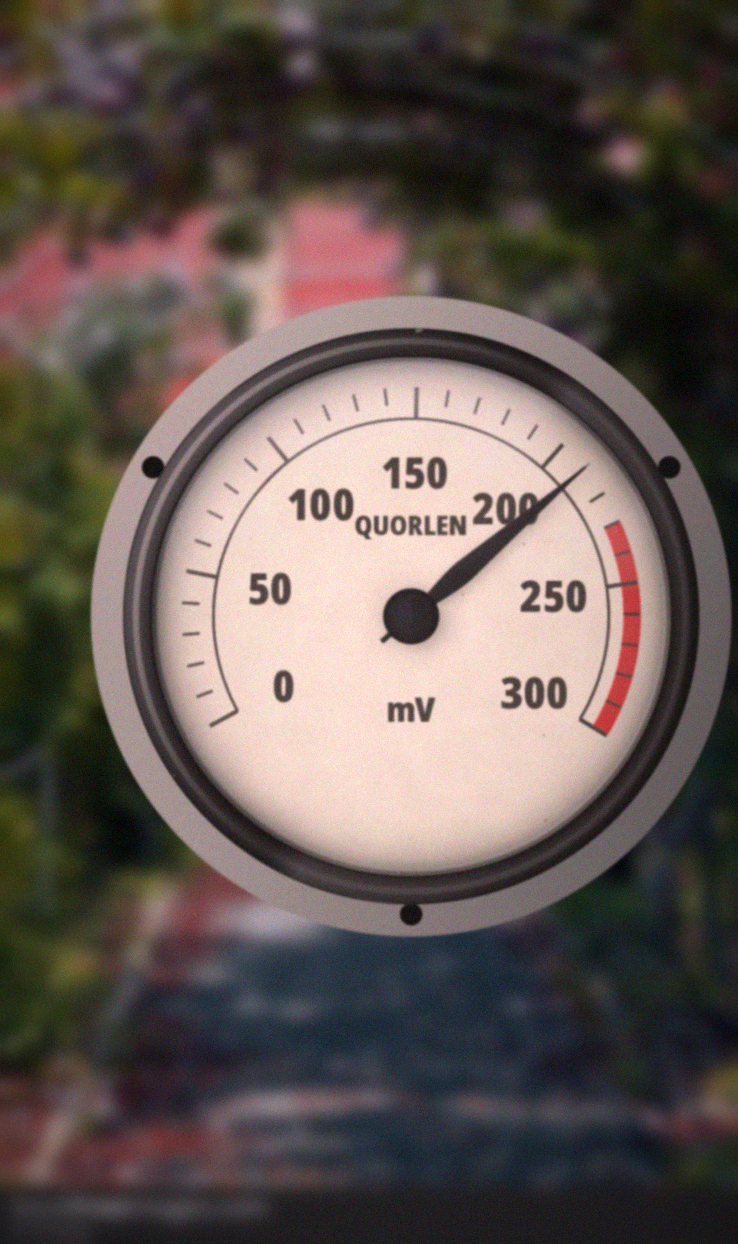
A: 210 mV
